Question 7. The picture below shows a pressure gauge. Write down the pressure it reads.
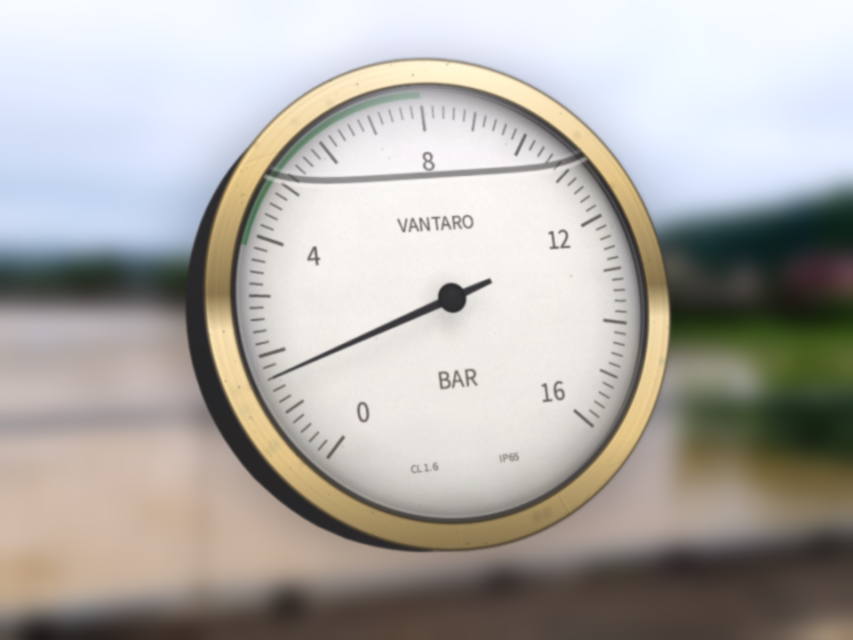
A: 1.6 bar
